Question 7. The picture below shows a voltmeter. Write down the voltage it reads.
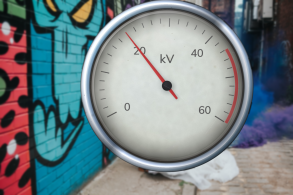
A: 20 kV
